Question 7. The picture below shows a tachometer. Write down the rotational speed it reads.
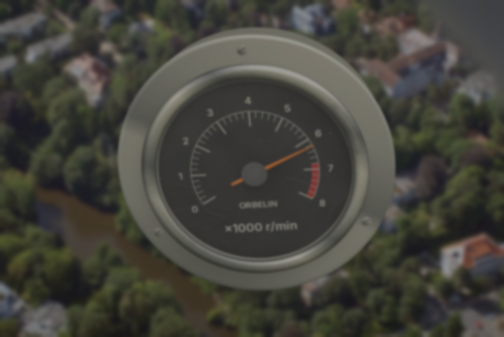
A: 6200 rpm
